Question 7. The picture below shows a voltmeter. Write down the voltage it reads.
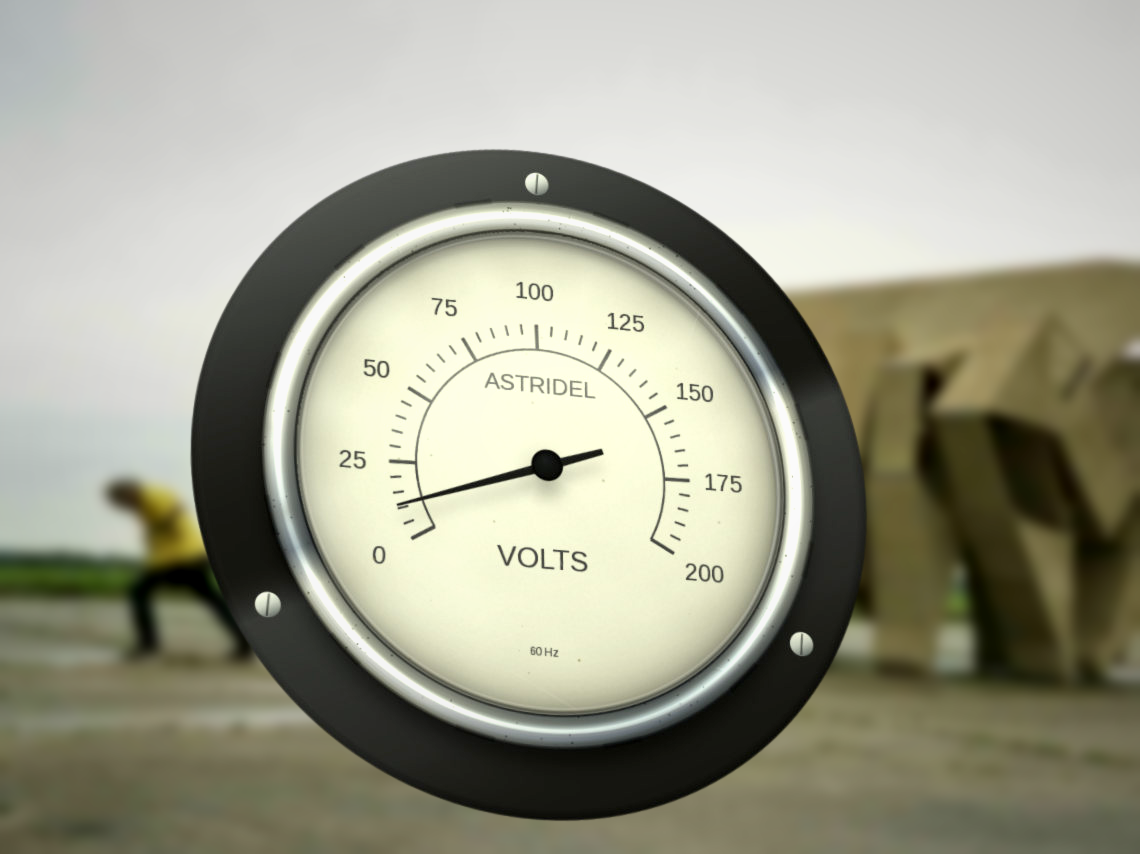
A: 10 V
